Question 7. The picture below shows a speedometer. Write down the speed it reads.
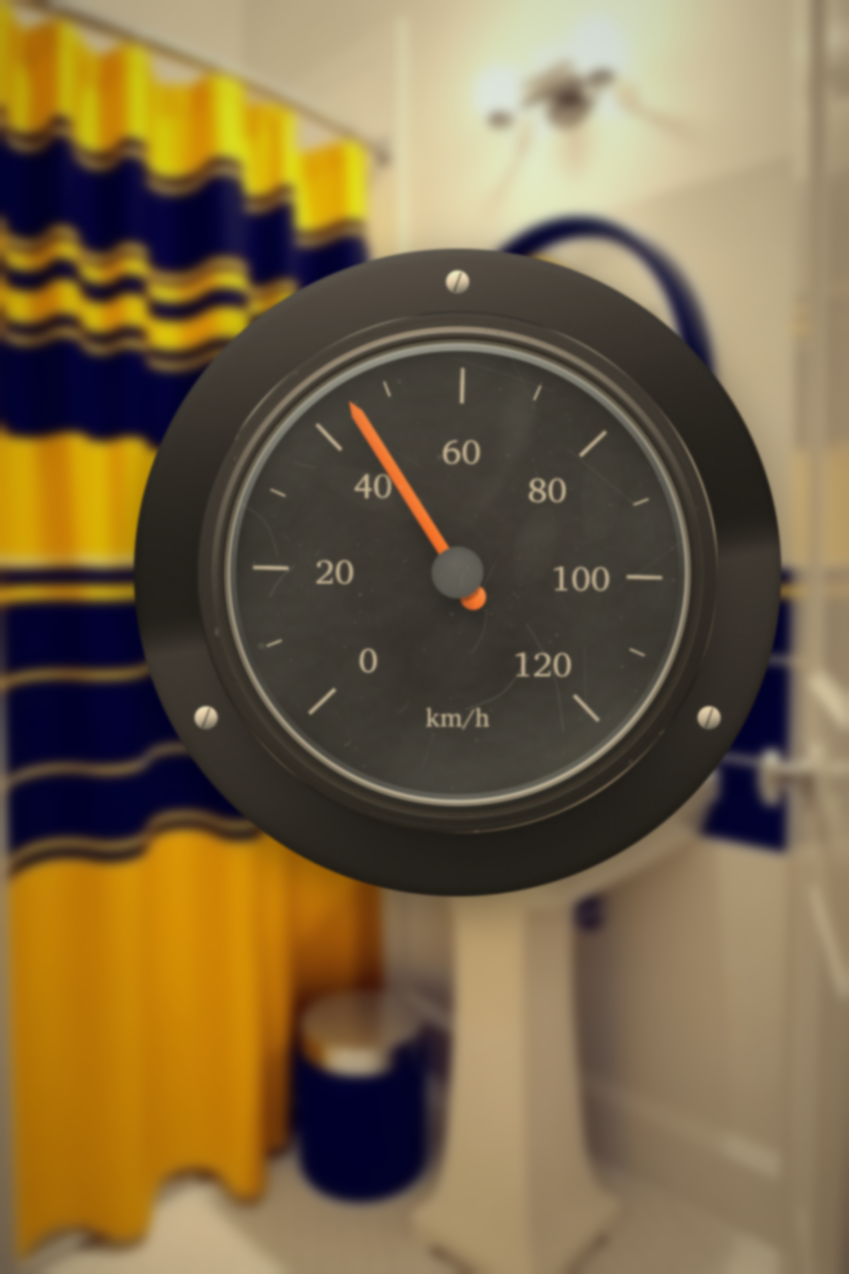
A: 45 km/h
